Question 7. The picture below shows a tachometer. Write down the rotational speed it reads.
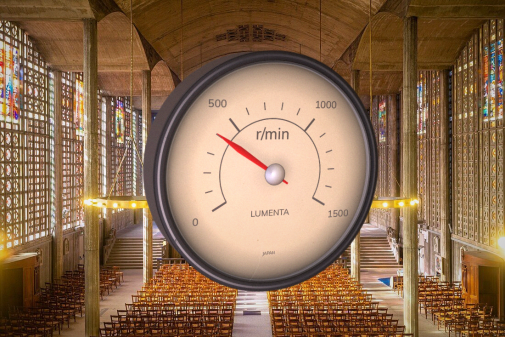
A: 400 rpm
